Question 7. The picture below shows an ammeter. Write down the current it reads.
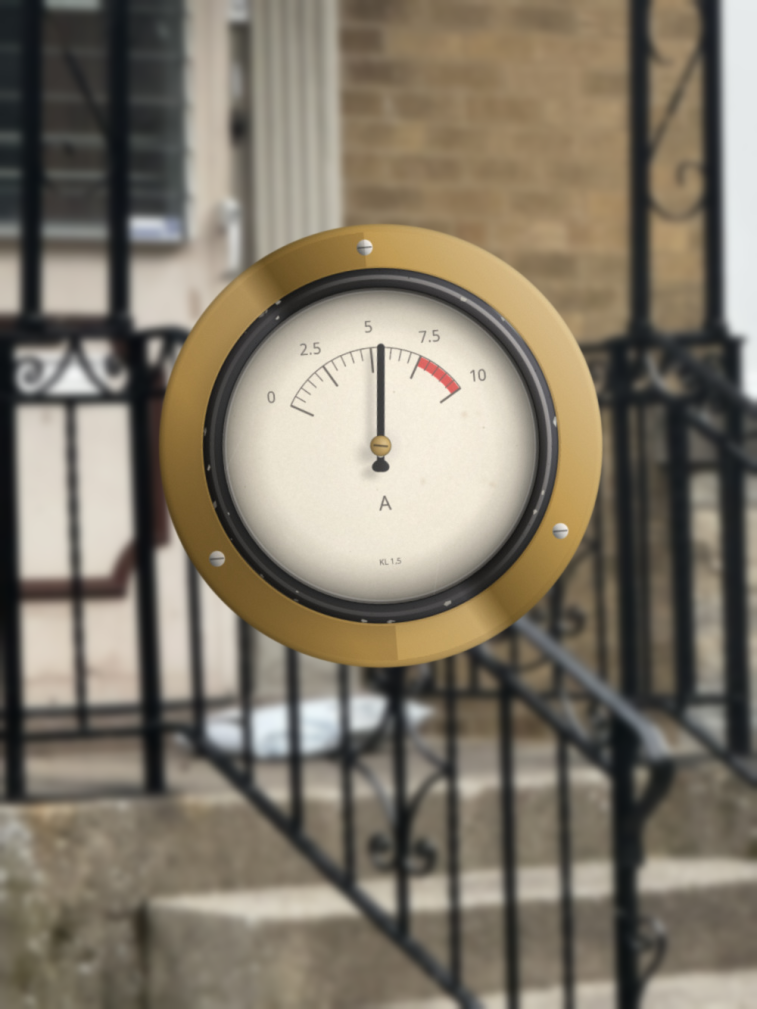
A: 5.5 A
